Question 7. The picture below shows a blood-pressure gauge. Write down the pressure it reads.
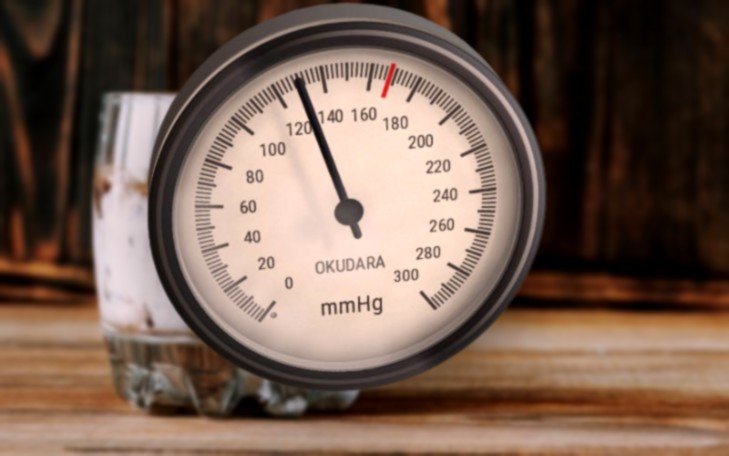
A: 130 mmHg
